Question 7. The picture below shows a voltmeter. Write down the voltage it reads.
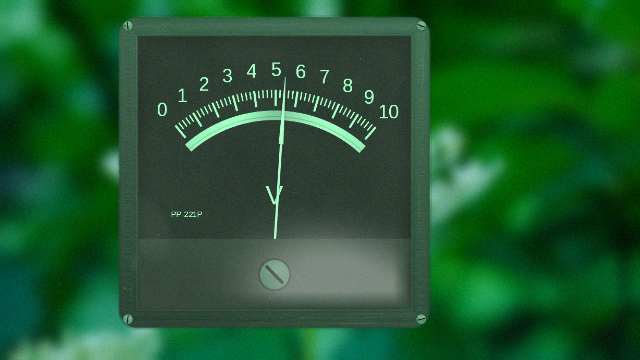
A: 5.4 V
